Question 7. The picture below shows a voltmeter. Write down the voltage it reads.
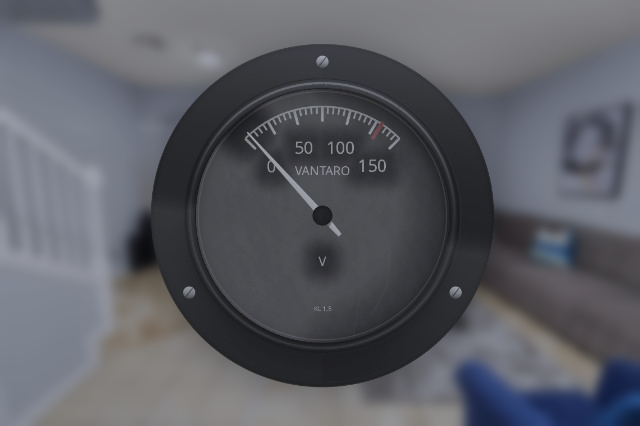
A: 5 V
